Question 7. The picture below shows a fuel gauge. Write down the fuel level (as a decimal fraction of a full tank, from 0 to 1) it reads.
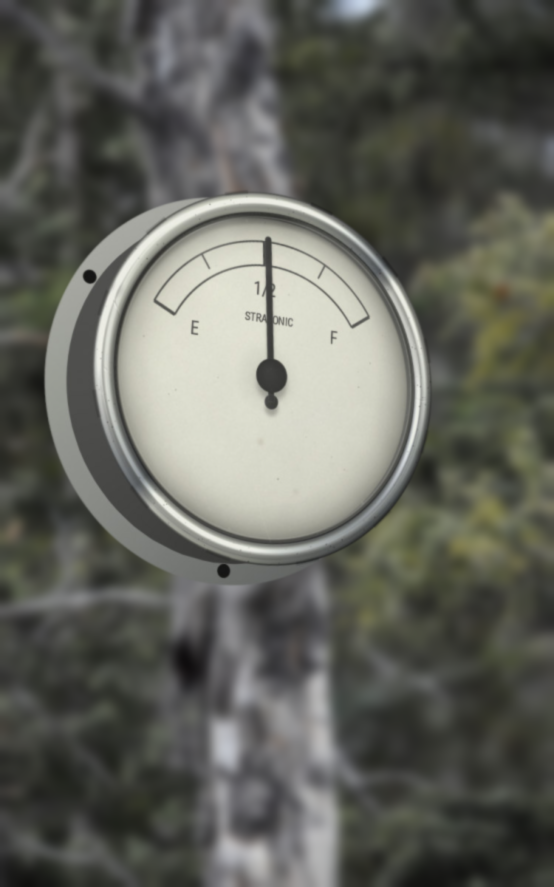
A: 0.5
